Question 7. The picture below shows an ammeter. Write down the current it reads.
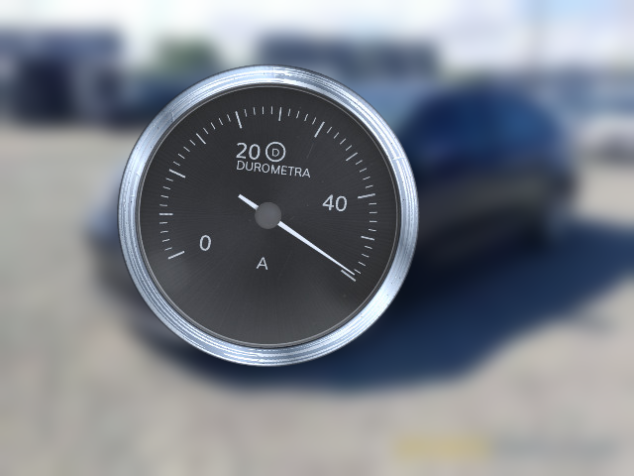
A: 49.5 A
